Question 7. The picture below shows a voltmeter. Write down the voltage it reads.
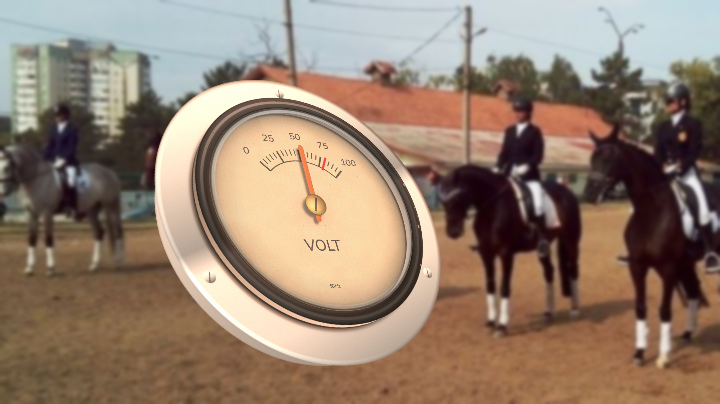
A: 50 V
